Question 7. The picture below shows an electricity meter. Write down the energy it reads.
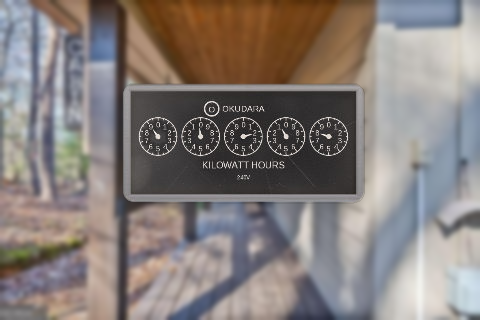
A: 90208 kWh
